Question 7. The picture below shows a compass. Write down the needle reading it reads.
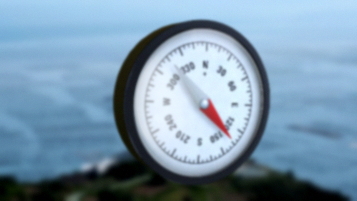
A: 135 °
